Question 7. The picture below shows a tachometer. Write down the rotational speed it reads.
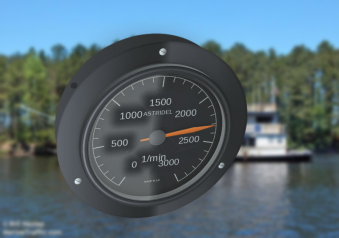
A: 2300 rpm
